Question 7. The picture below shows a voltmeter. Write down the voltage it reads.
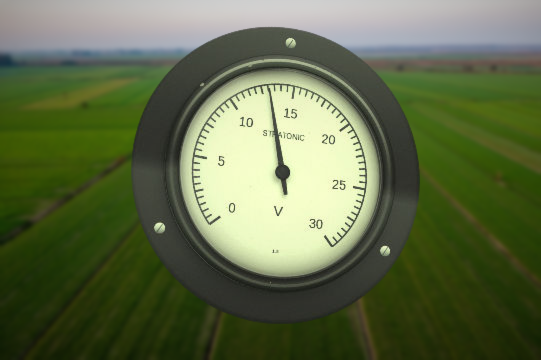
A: 13 V
